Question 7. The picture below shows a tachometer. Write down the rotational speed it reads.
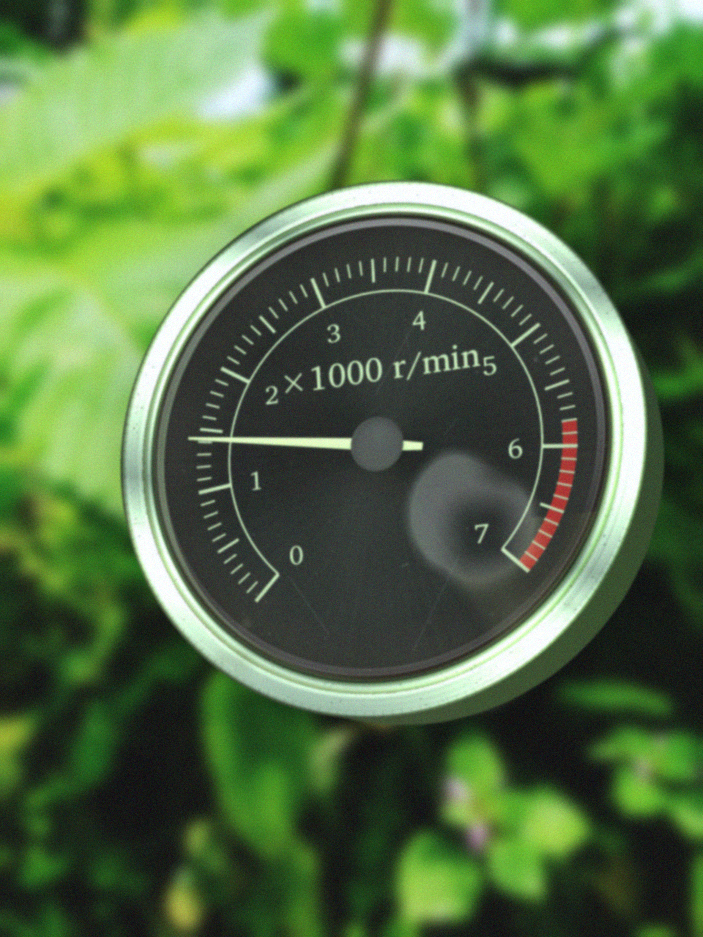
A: 1400 rpm
